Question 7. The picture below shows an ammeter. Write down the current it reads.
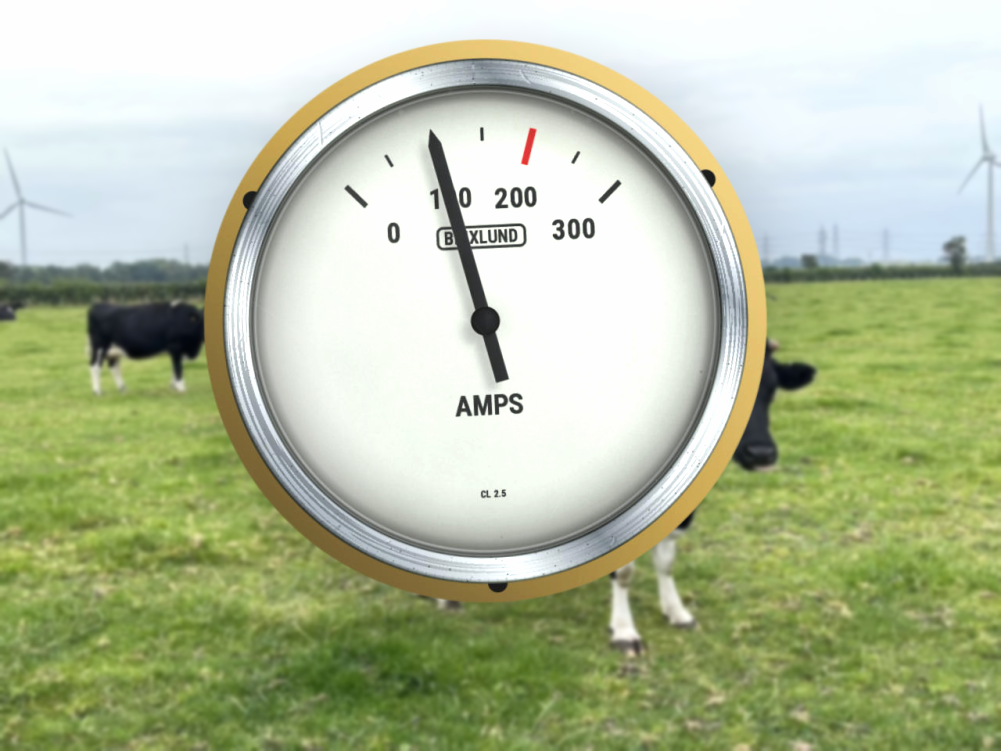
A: 100 A
